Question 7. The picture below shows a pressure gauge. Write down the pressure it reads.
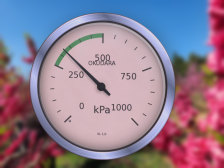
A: 325 kPa
